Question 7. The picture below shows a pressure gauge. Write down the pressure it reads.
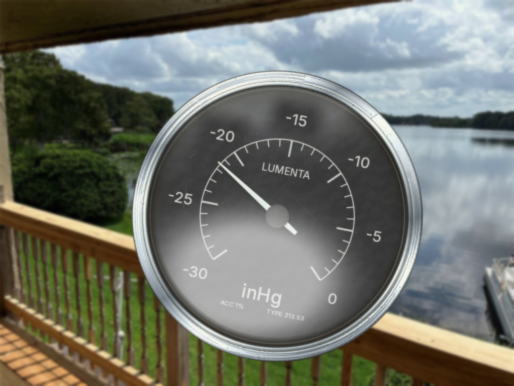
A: -21.5 inHg
